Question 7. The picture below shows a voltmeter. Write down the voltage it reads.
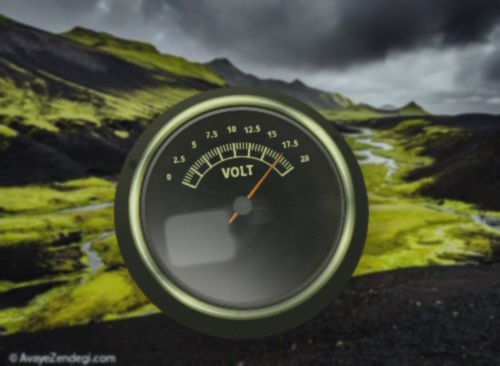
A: 17.5 V
